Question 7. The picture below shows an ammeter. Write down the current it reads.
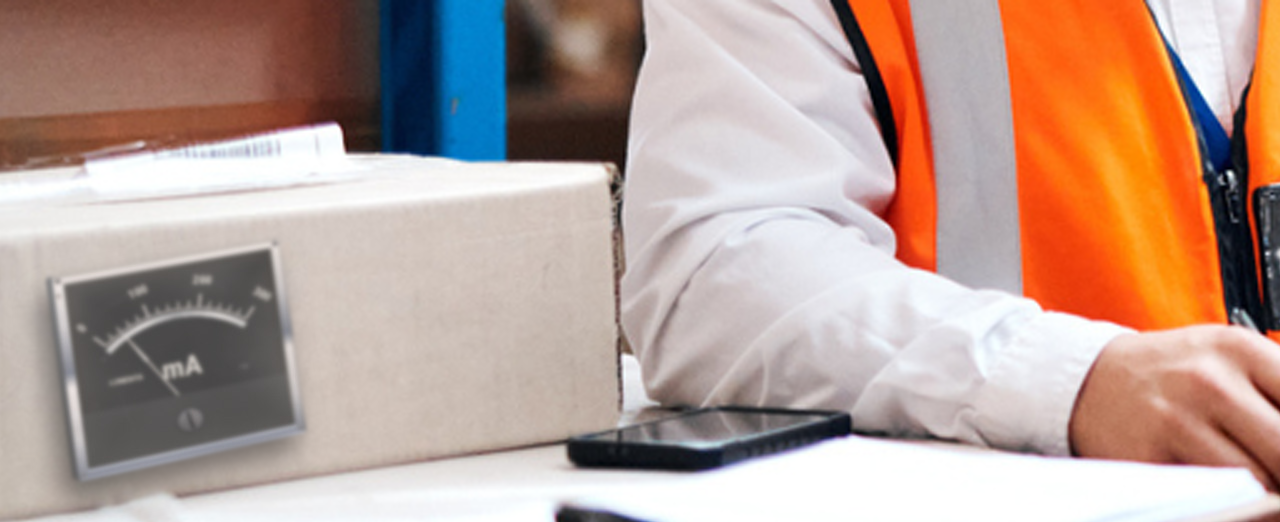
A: 40 mA
